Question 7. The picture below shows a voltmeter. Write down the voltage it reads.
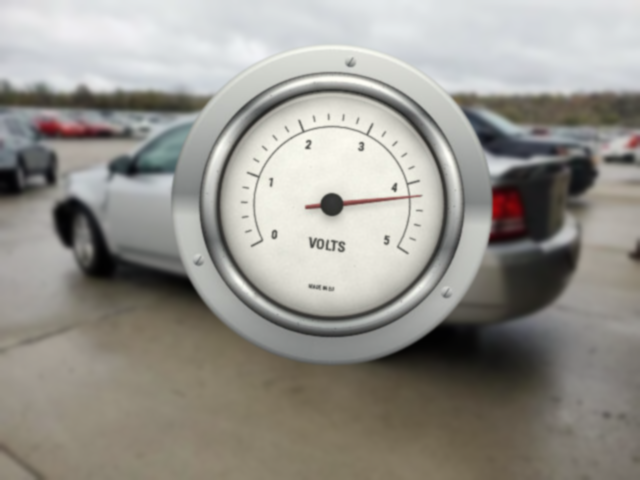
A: 4.2 V
